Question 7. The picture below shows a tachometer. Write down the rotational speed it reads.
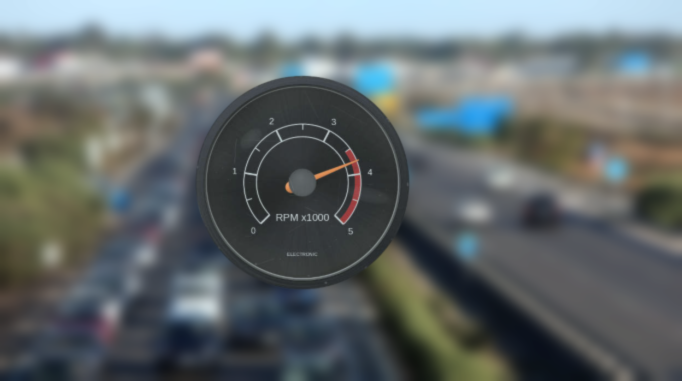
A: 3750 rpm
